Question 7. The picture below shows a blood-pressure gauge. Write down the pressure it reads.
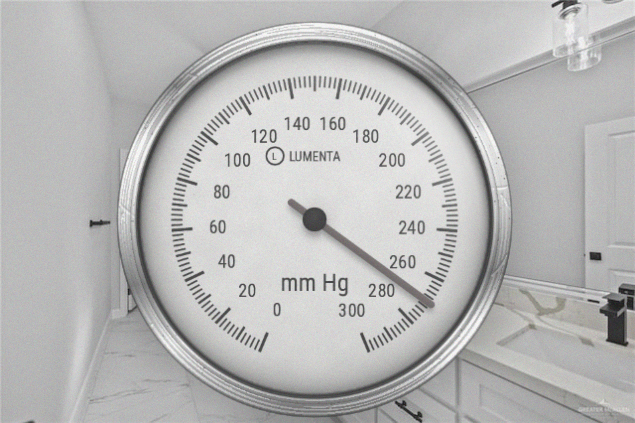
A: 270 mmHg
